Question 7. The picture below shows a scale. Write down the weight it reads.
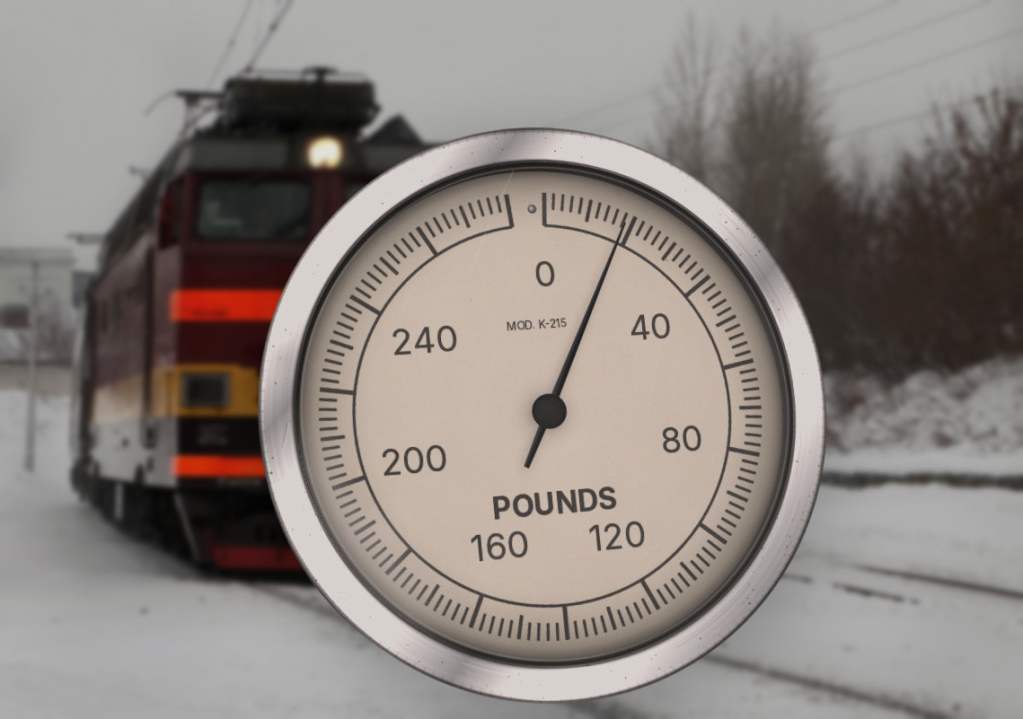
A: 18 lb
